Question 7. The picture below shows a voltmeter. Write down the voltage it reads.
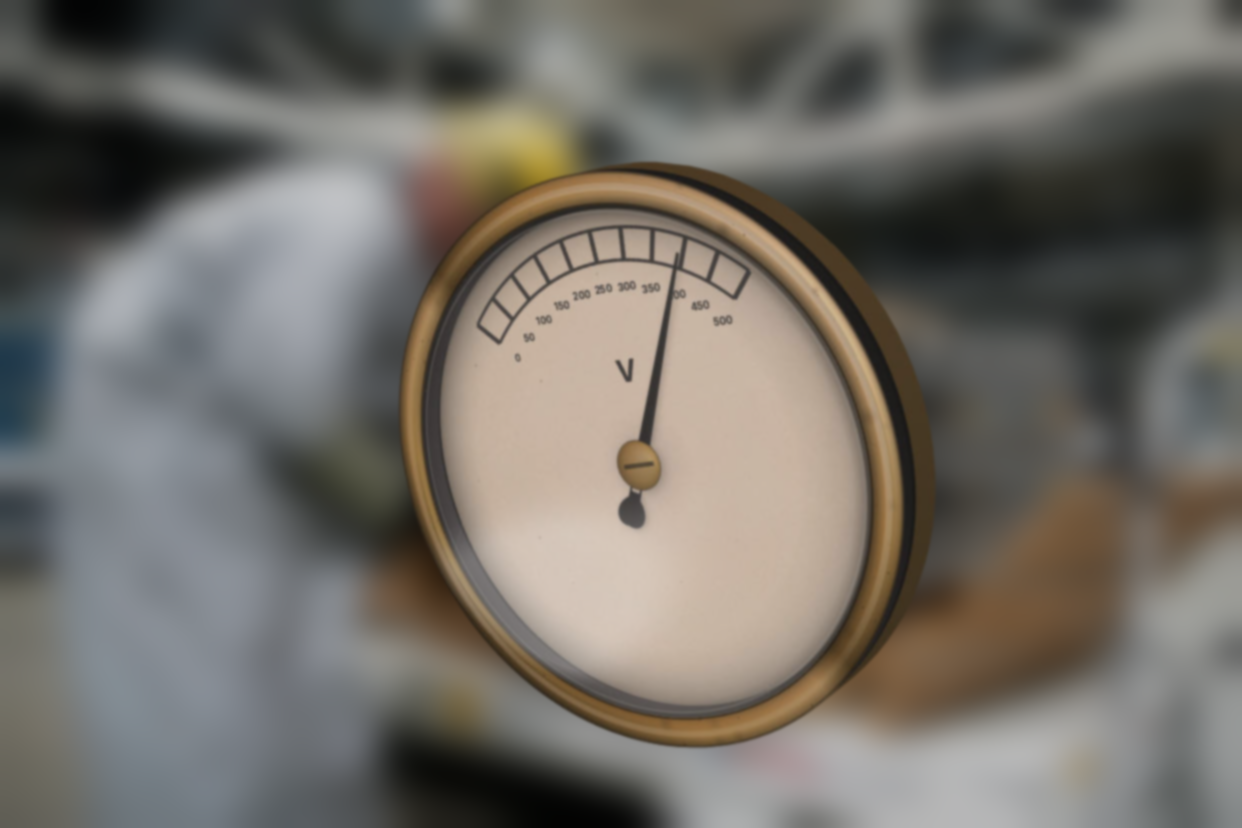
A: 400 V
